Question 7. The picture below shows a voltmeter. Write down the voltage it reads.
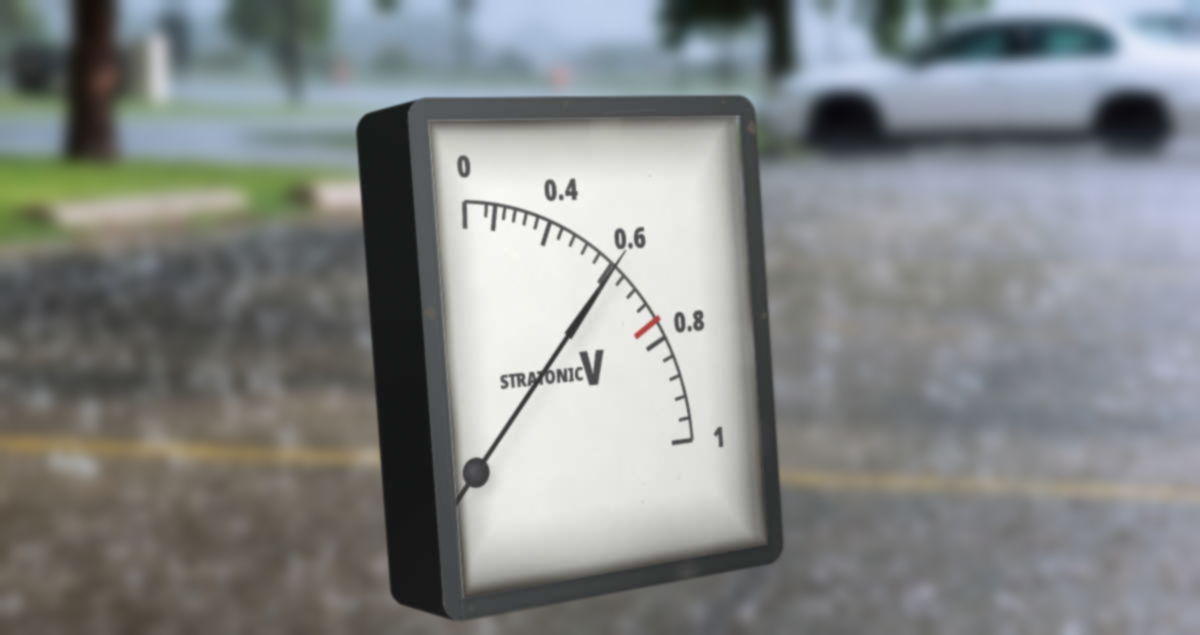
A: 0.6 V
